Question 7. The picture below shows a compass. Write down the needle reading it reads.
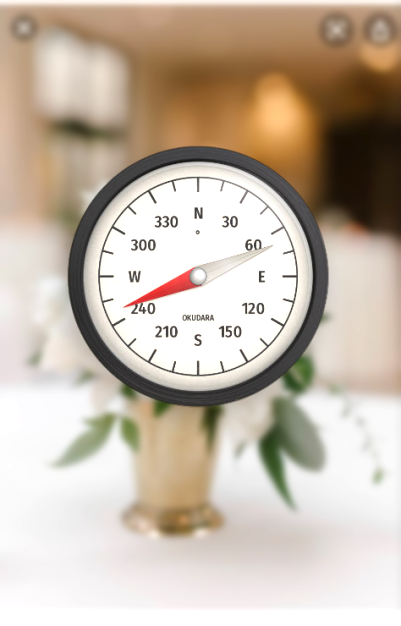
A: 247.5 °
